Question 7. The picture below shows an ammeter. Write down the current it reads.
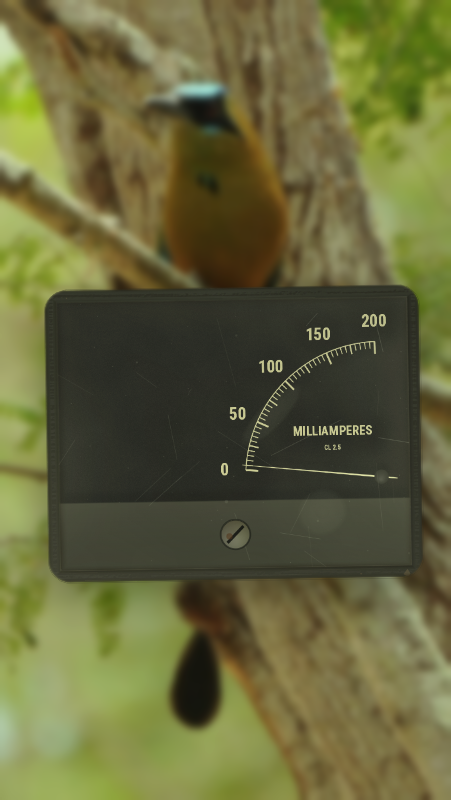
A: 5 mA
